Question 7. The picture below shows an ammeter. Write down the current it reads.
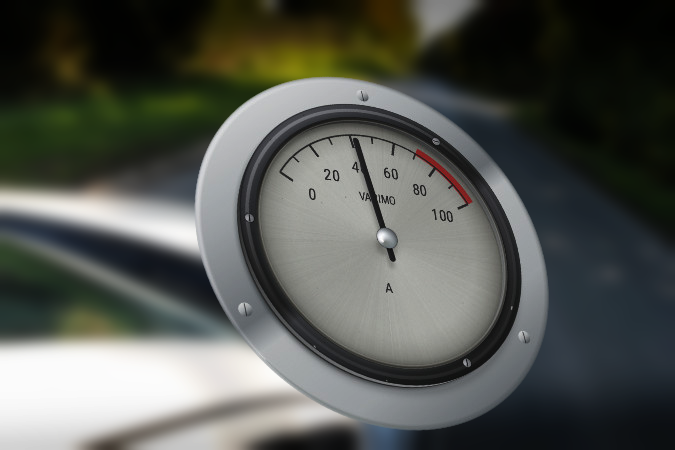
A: 40 A
